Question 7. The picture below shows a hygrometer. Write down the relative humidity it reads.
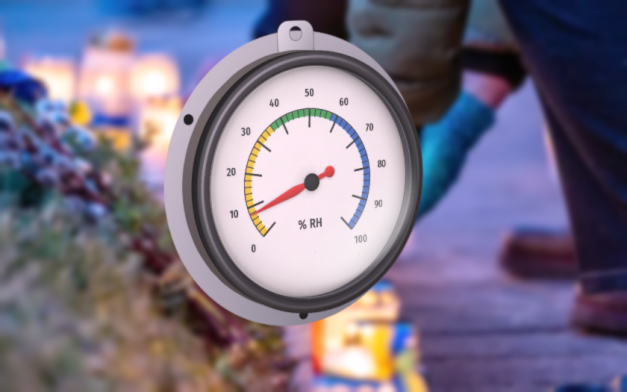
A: 8 %
